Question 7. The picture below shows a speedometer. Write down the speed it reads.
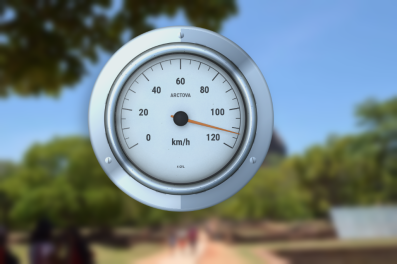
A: 112.5 km/h
